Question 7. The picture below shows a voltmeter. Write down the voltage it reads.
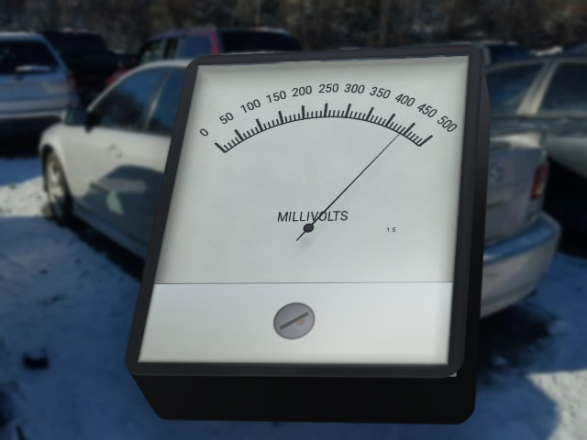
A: 450 mV
